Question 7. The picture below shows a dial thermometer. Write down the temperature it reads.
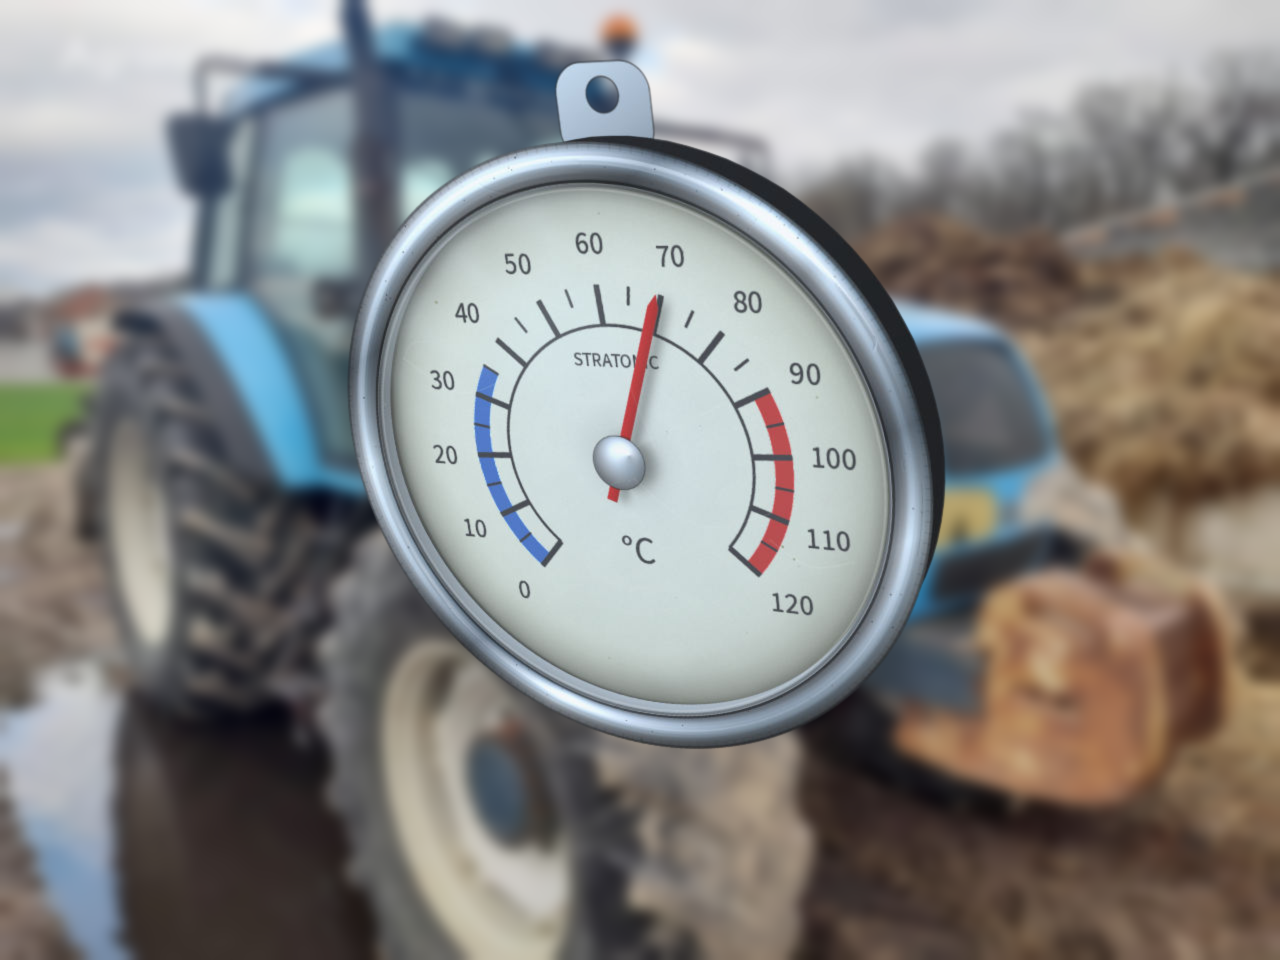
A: 70 °C
